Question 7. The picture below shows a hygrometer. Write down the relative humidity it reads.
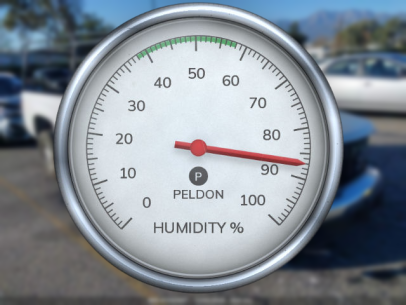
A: 87 %
